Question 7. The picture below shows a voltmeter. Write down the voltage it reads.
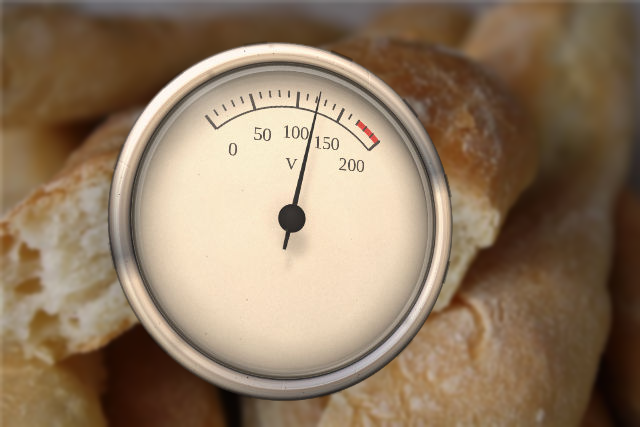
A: 120 V
